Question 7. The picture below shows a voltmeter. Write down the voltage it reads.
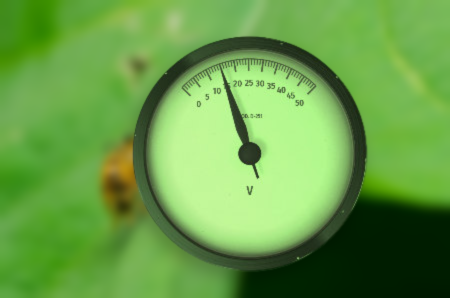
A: 15 V
